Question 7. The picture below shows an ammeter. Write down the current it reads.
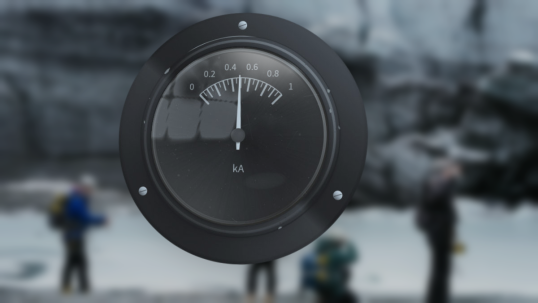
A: 0.5 kA
